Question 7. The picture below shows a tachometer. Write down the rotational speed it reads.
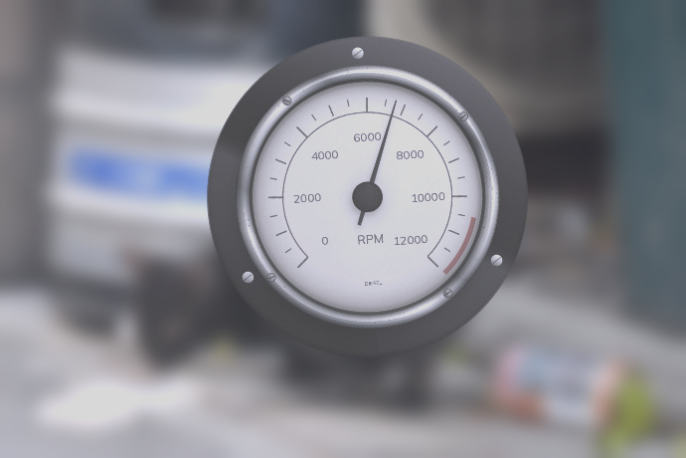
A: 6750 rpm
